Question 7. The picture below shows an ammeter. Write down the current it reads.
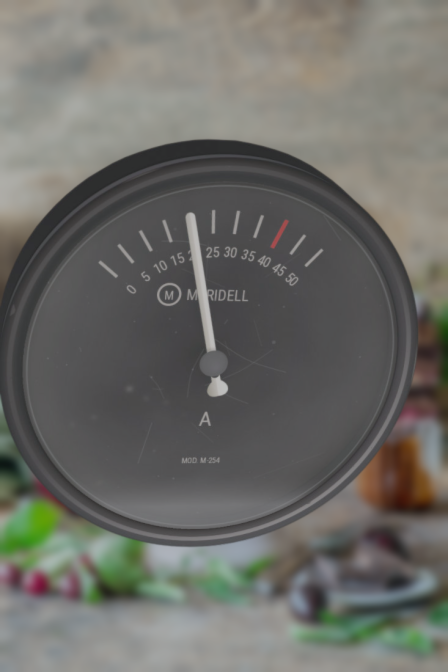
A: 20 A
